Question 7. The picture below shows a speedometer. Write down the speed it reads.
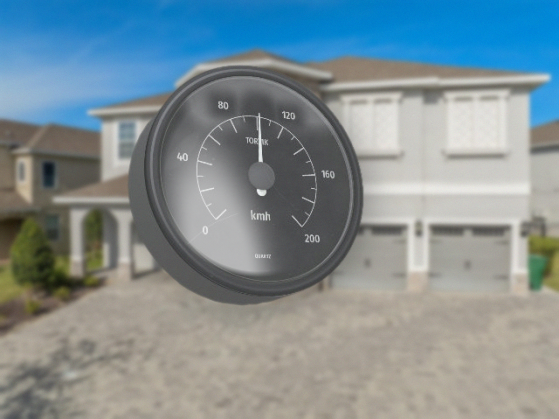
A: 100 km/h
